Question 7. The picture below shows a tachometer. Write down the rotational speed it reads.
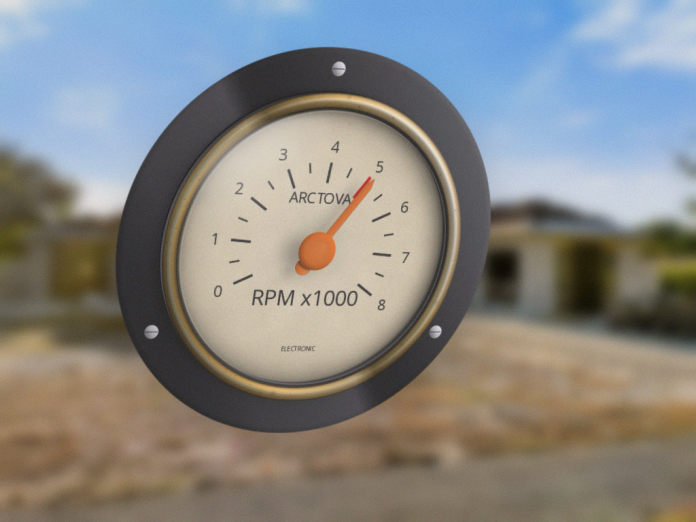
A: 5000 rpm
